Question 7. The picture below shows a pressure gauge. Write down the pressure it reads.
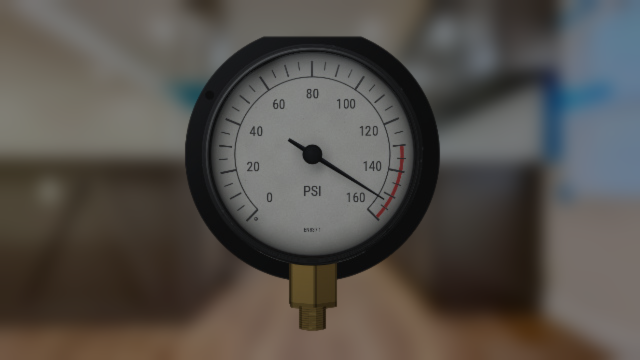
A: 152.5 psi
